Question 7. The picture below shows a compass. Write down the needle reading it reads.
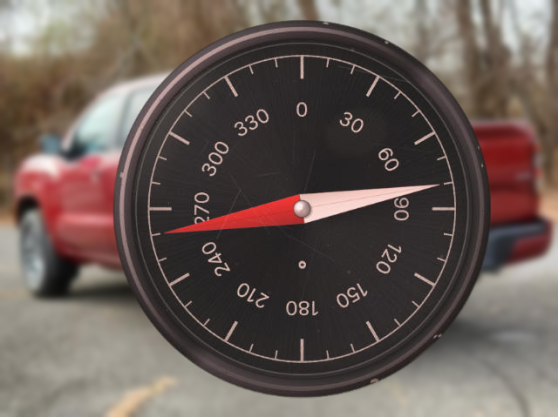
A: 260 °
